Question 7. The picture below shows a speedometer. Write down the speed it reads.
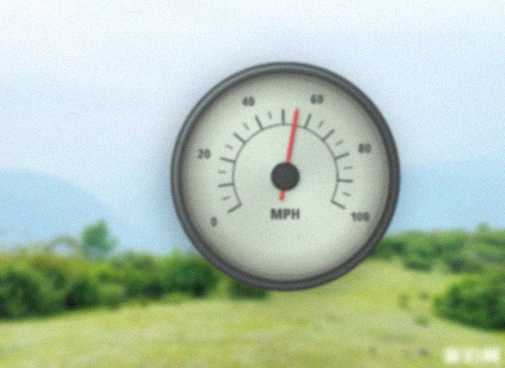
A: 55 mph
